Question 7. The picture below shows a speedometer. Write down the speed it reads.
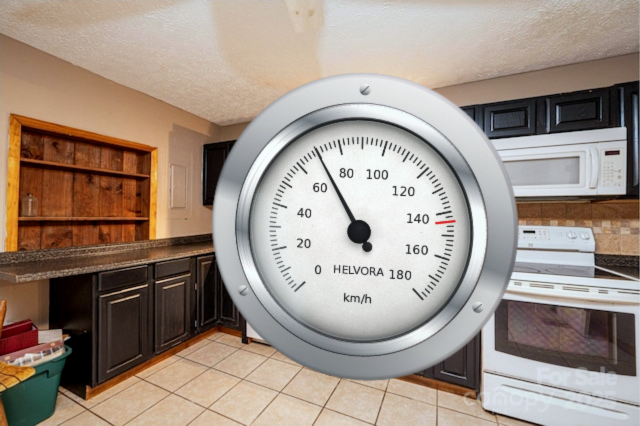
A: 70 km/h
